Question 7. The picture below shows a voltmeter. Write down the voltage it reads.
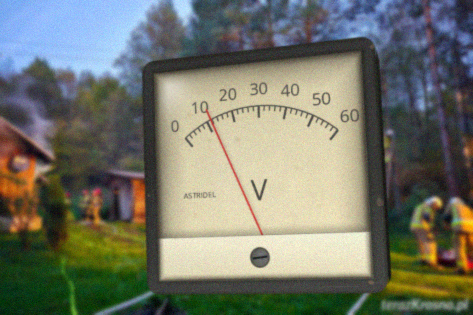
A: 12 V
